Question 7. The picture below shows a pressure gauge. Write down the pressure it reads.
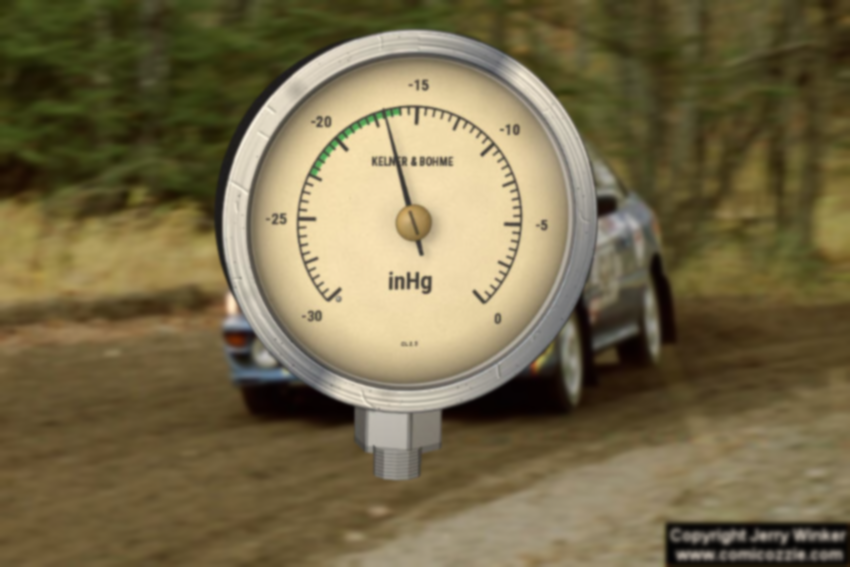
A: -17 inHg
